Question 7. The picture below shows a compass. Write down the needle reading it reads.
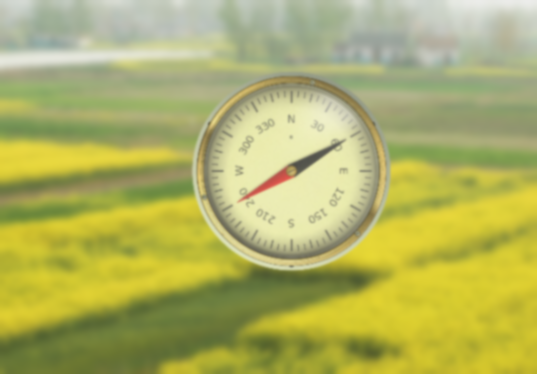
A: 240 °
